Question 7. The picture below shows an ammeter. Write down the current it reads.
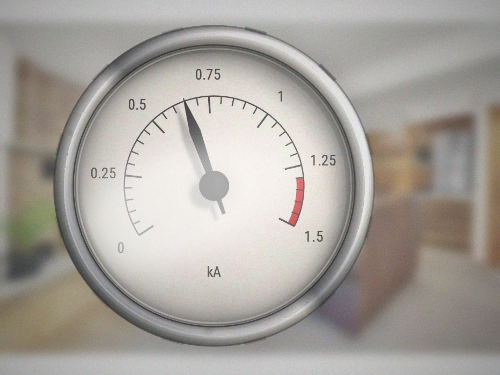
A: 0.65 kA
